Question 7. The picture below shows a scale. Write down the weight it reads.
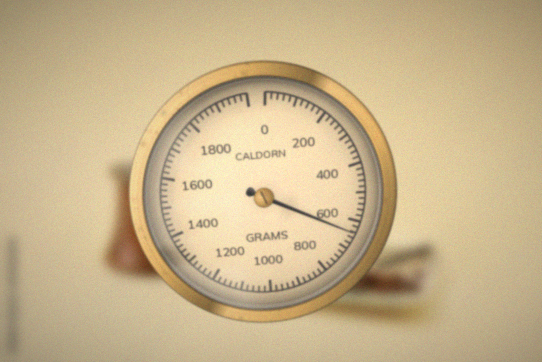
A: 640 g
